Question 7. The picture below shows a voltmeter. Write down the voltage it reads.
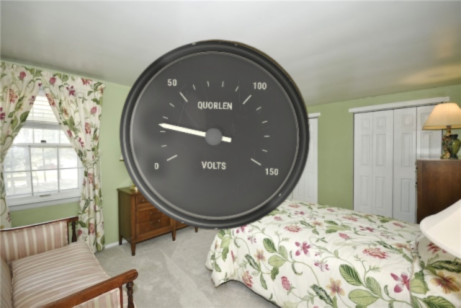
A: 25 V
